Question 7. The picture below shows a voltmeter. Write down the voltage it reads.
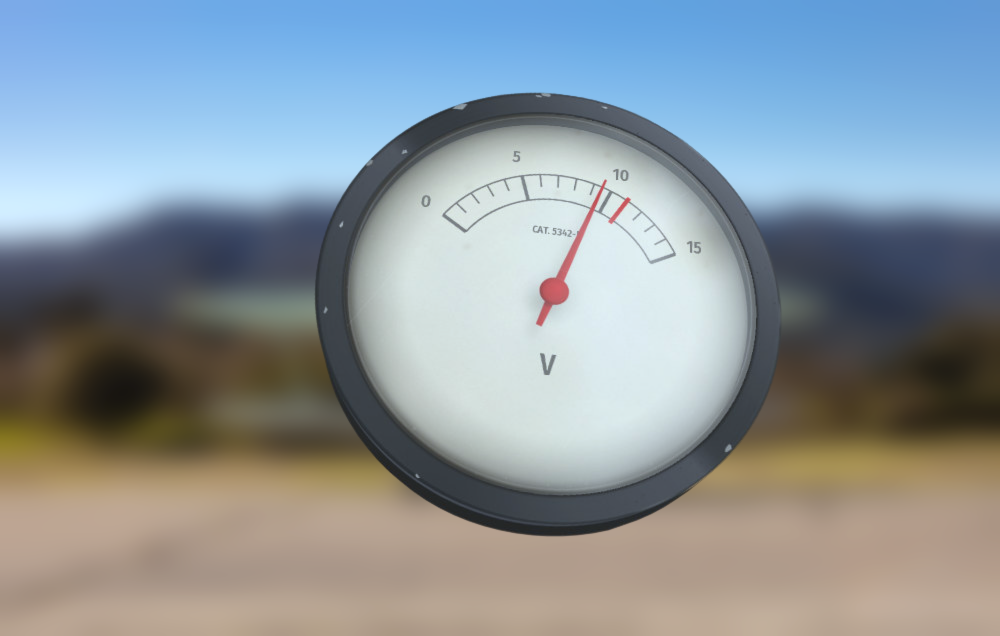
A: 9.5 V
